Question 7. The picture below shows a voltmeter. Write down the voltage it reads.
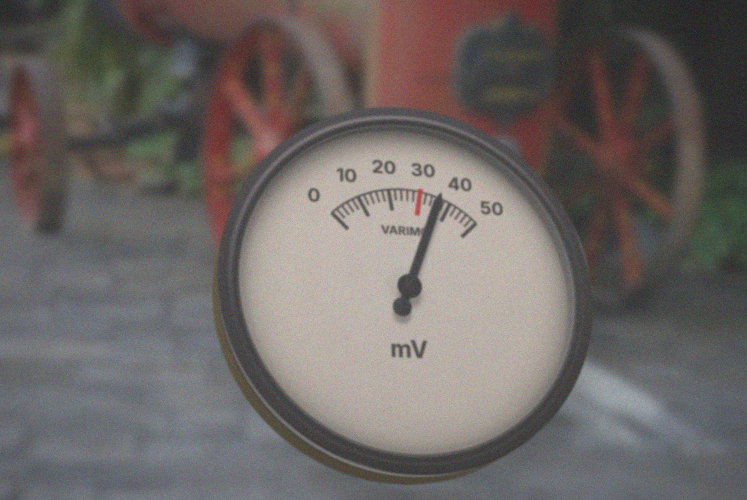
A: 36 mV
